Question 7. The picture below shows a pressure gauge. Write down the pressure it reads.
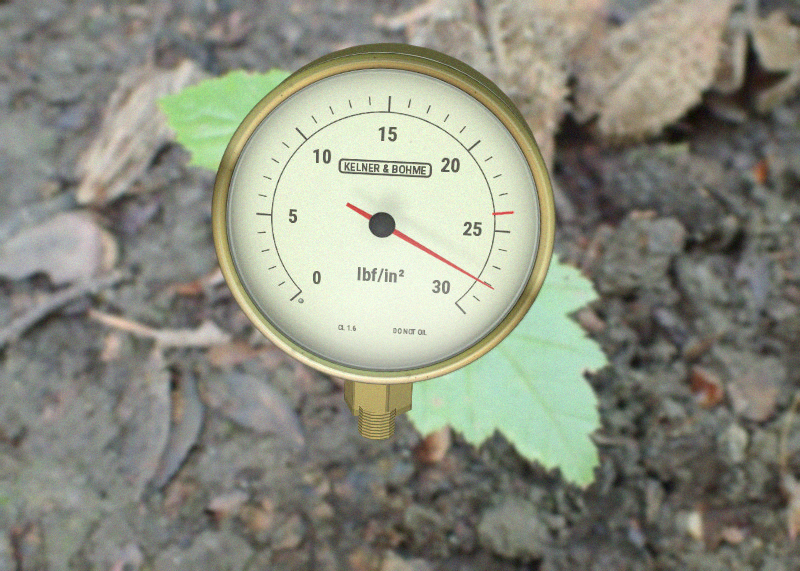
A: 28 psi
